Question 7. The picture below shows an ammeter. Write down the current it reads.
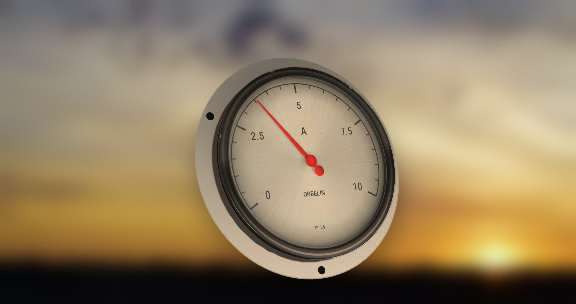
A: 3.5 A
